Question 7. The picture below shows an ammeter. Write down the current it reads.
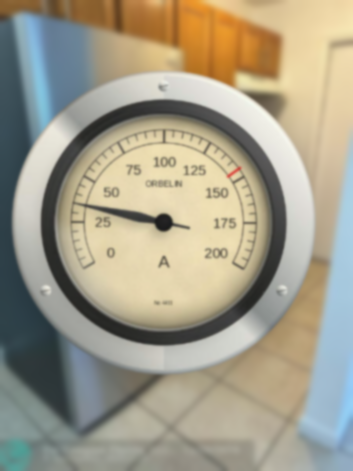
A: 35 A
